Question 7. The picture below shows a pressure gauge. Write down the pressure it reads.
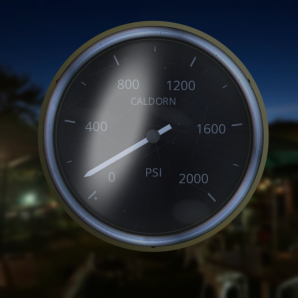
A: 100 psi
